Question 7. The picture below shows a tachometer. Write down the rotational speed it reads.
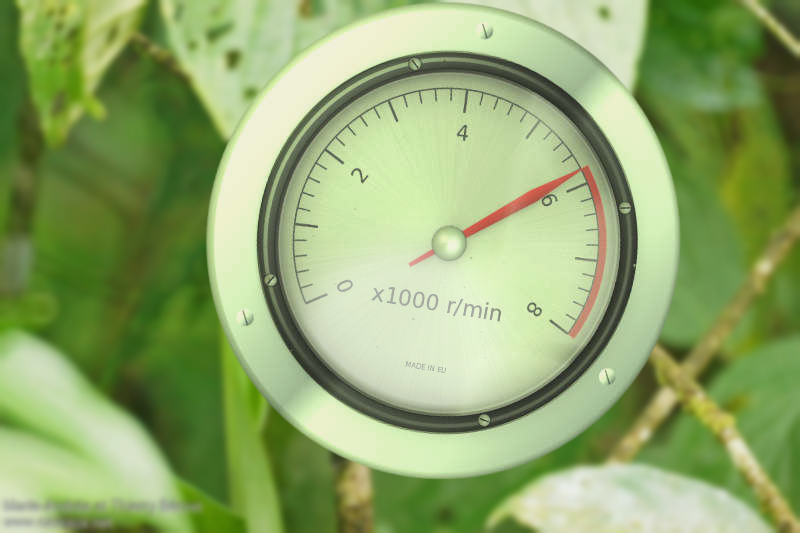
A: 5800 rpm
